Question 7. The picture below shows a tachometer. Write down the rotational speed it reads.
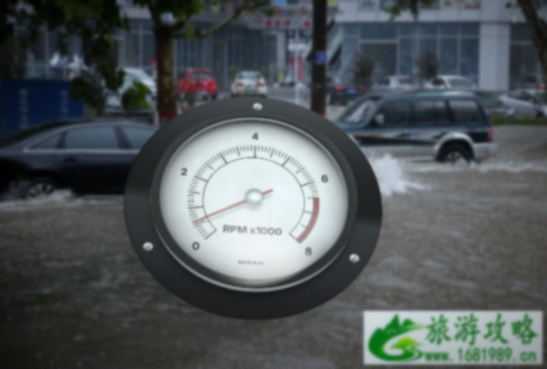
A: 500 rpm
